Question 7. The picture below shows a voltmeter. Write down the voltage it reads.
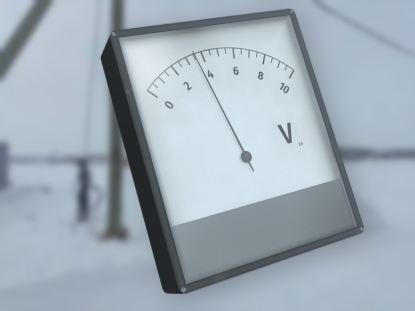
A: 3.5 V
